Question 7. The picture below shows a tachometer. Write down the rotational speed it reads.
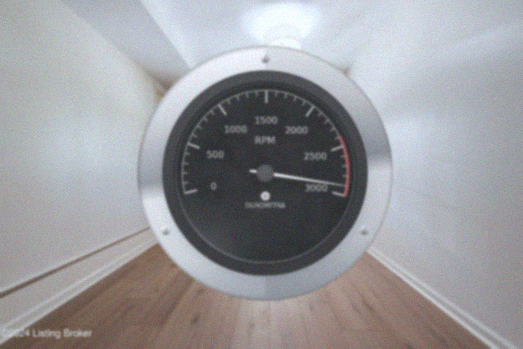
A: 2900 rpm
